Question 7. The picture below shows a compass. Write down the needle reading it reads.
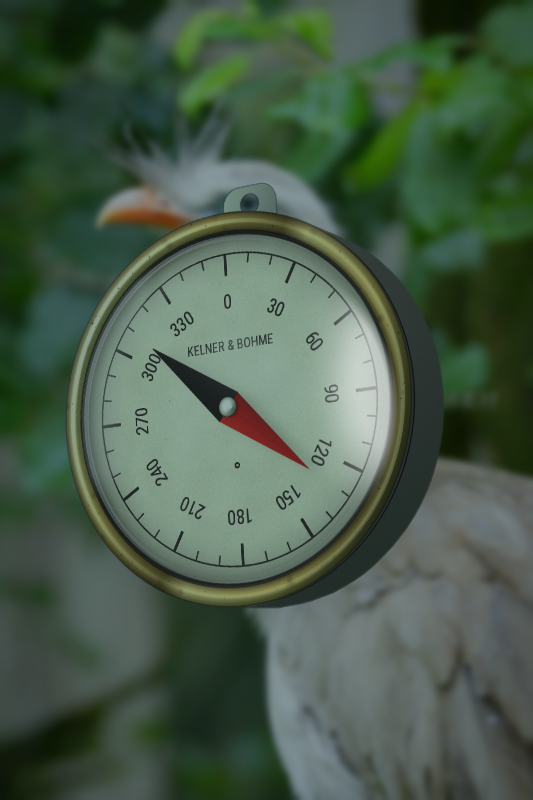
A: 130 °
